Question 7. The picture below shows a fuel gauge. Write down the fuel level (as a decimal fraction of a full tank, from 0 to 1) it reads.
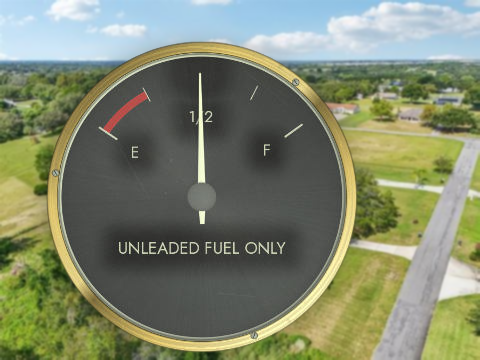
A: 0.5
